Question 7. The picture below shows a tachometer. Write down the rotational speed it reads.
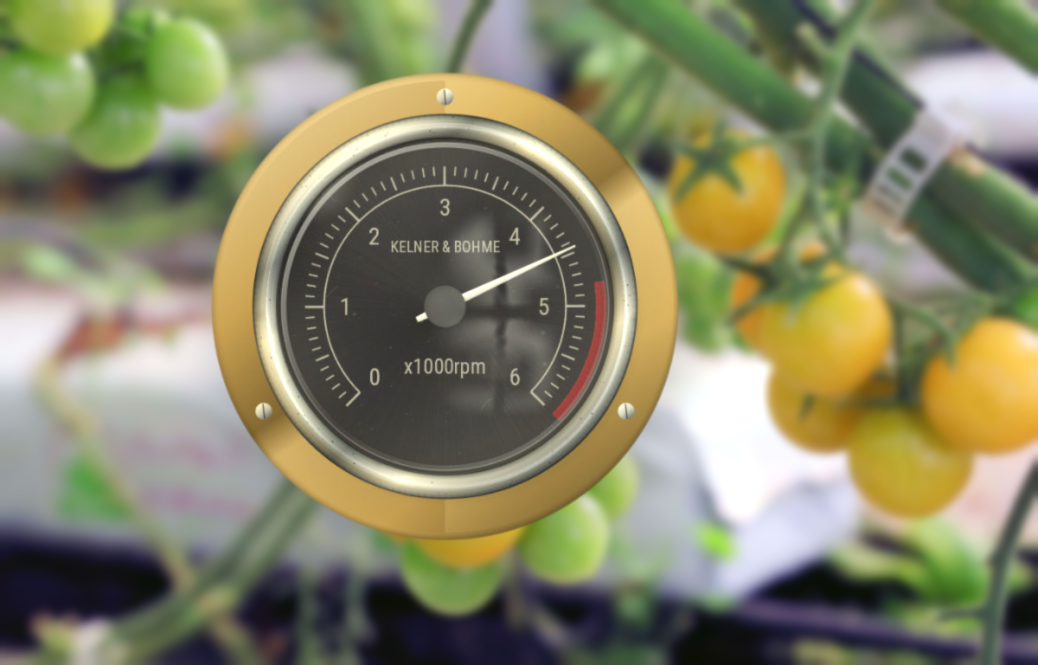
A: 4450 rpm
